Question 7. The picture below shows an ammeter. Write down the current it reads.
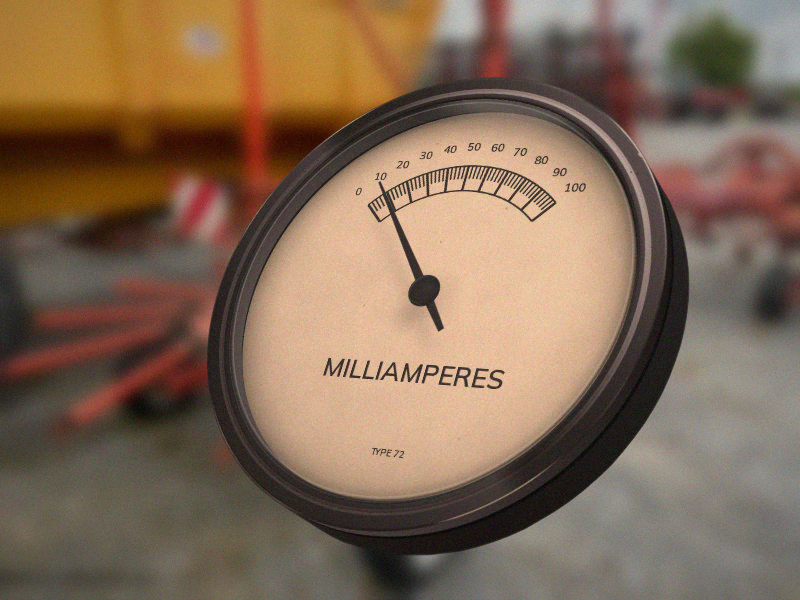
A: 10 mA
